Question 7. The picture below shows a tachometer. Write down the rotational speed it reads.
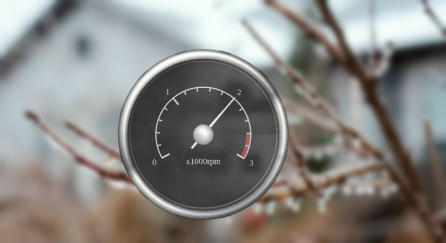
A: 2000 rpm
